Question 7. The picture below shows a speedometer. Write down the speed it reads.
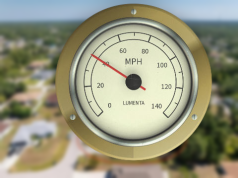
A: 40 mph
